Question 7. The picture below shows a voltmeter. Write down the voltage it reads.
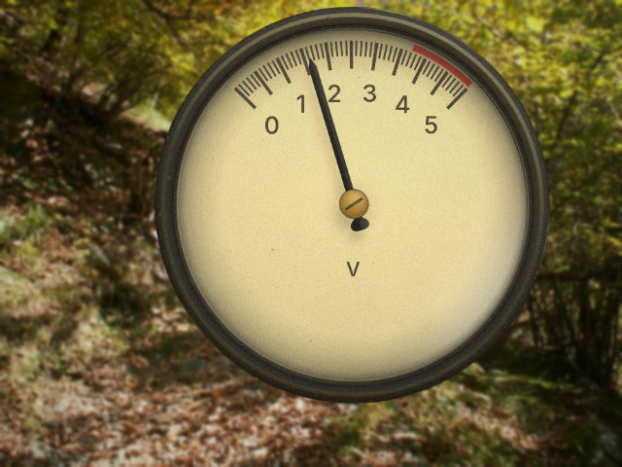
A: 1.6 V
